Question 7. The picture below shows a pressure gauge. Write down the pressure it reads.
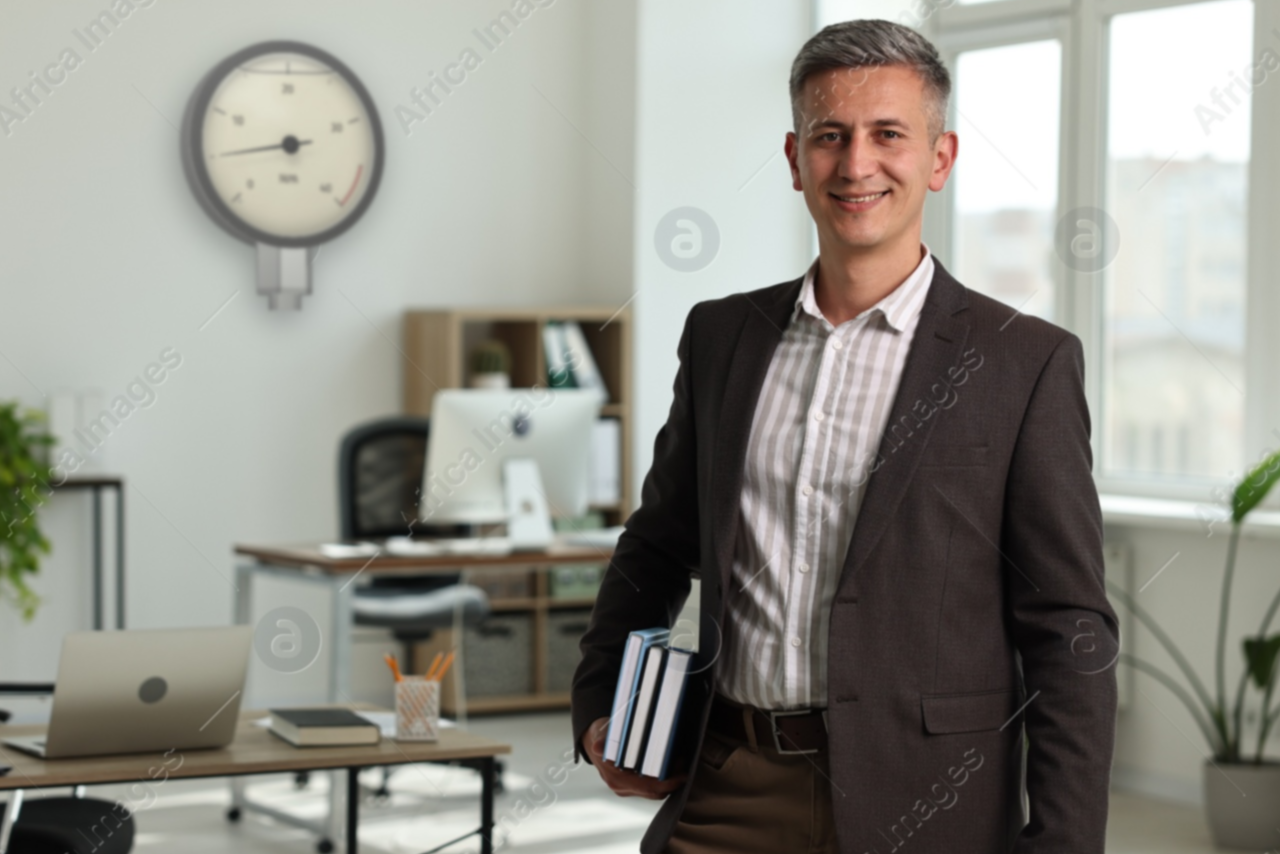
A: 5 MPa
